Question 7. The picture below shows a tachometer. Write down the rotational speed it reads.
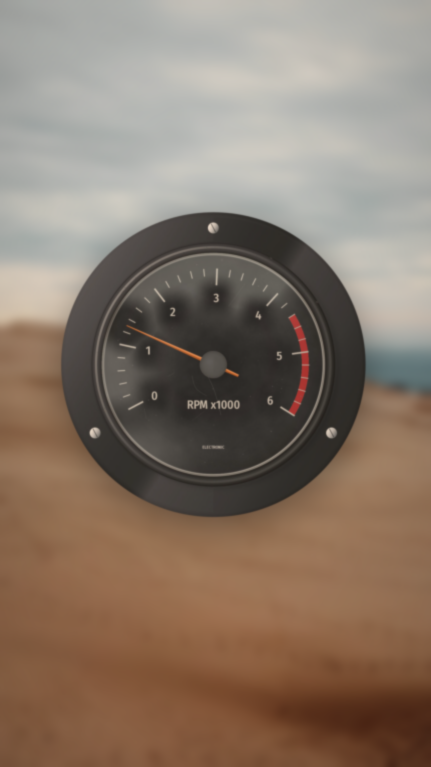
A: 1300 rpm
